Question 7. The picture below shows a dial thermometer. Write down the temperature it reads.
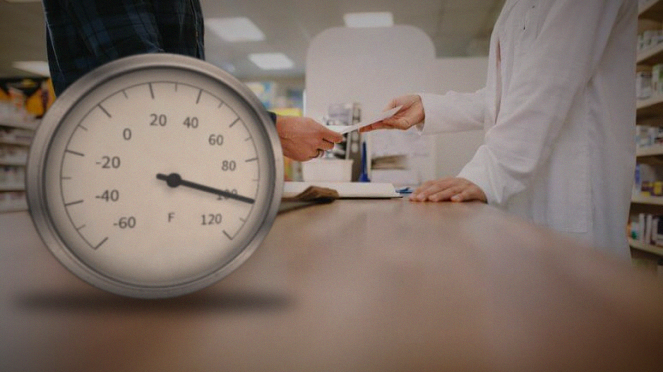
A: 100 °F
